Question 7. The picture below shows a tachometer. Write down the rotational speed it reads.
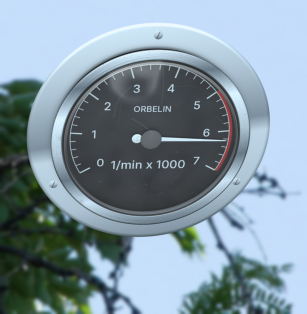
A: 6200 rpm
